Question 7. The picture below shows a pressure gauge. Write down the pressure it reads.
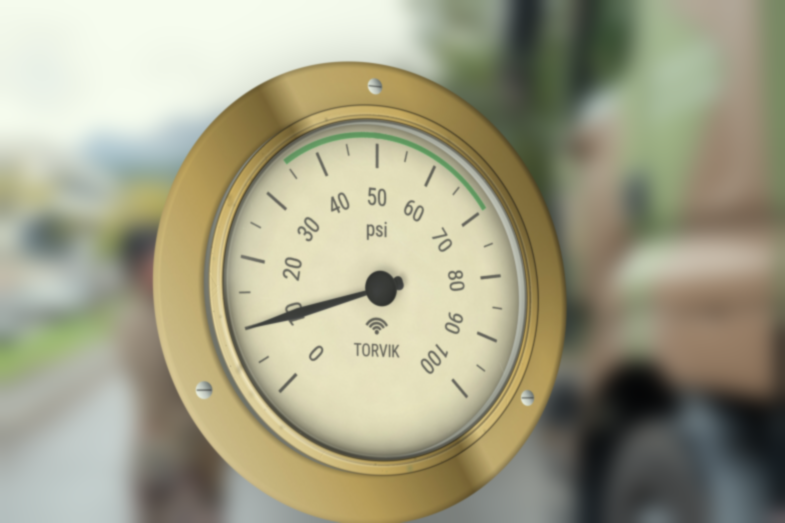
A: 10 psi
